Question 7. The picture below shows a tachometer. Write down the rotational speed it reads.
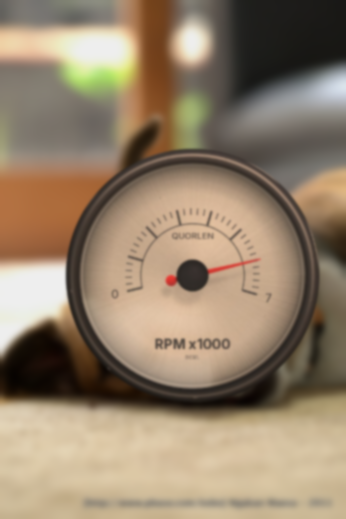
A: 6000 rpm
